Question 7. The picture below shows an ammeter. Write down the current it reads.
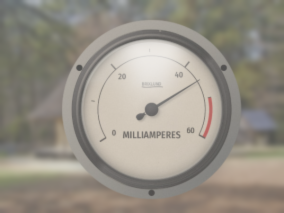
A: 45 mA
